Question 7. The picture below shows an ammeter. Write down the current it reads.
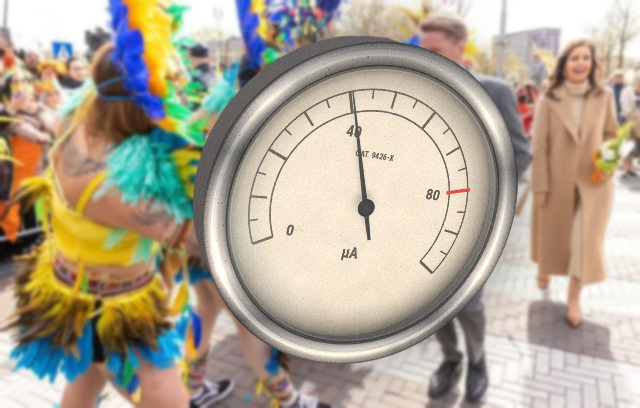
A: 40 µA
